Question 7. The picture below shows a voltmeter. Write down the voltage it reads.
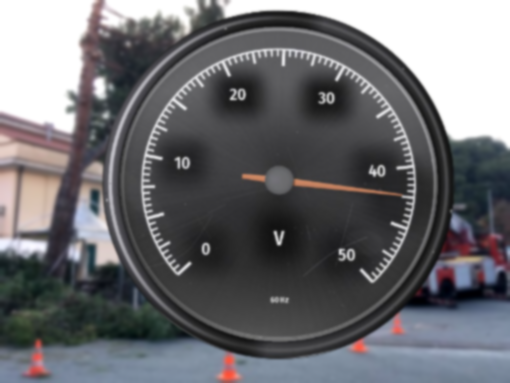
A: 42.5 V
